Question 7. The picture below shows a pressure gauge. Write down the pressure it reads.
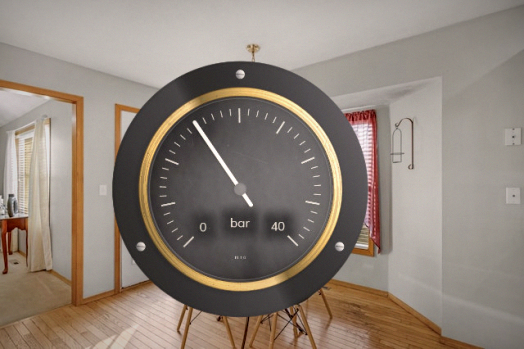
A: 15 bar
